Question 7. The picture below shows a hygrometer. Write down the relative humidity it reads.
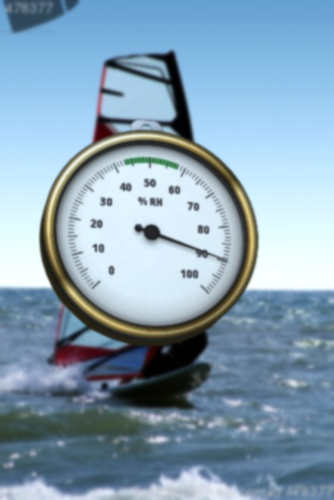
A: 90 %
